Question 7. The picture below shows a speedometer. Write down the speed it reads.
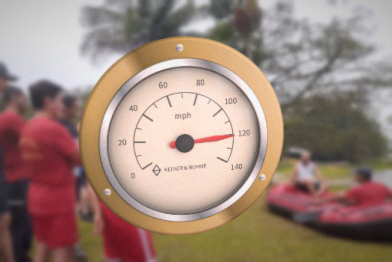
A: 120 mph
